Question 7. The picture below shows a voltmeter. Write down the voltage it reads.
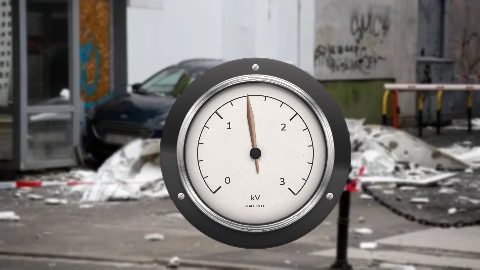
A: 1.4 kV
